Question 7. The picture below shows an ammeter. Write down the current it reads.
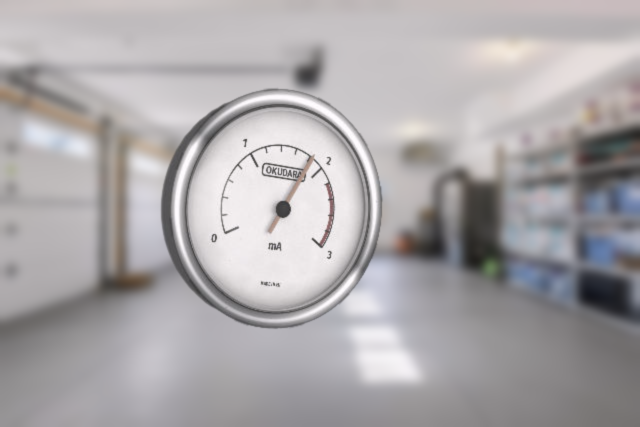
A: 1.8 mA
